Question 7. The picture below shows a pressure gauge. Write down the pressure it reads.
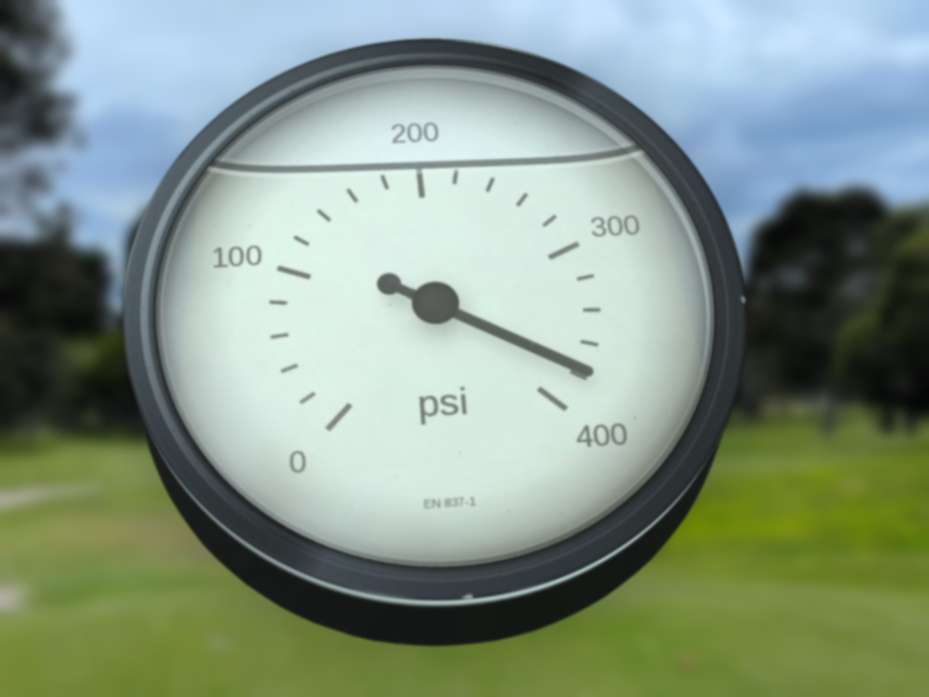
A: 380 psi
